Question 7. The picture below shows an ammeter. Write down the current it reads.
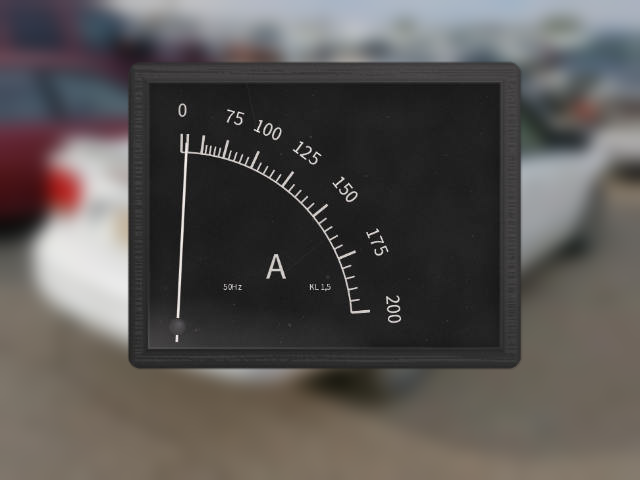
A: 25 A
